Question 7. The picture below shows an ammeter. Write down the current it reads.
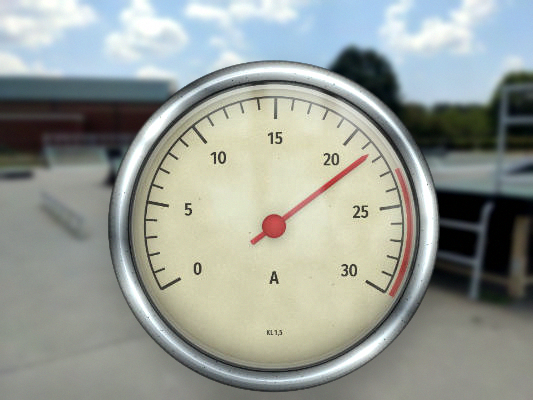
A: 21.5 A
